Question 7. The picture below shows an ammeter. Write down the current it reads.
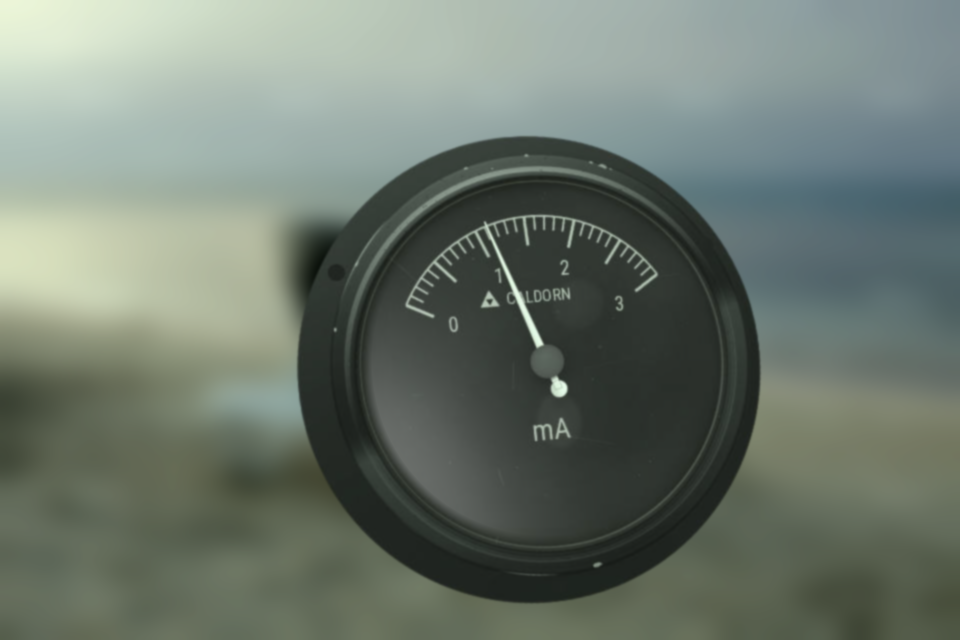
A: 1.1 mA
